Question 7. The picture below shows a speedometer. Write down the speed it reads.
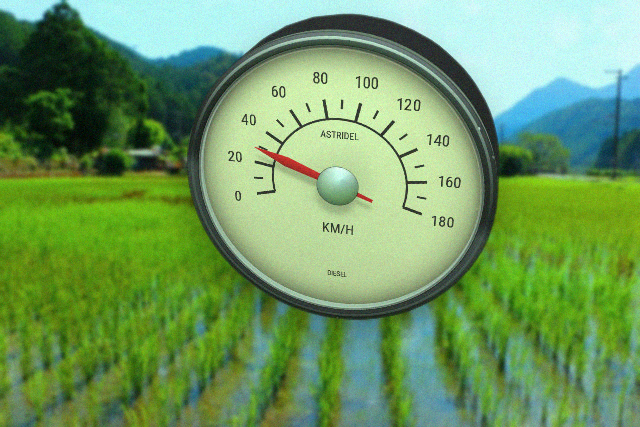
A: 30 km/h
